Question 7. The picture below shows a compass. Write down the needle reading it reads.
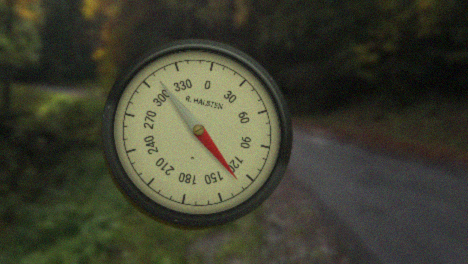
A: 130 °
